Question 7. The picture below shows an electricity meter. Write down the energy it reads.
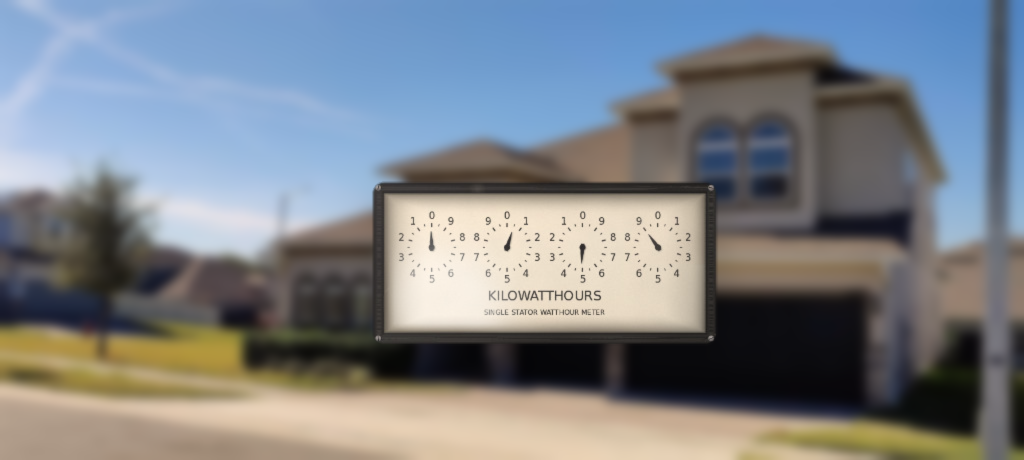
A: 49 kWh
